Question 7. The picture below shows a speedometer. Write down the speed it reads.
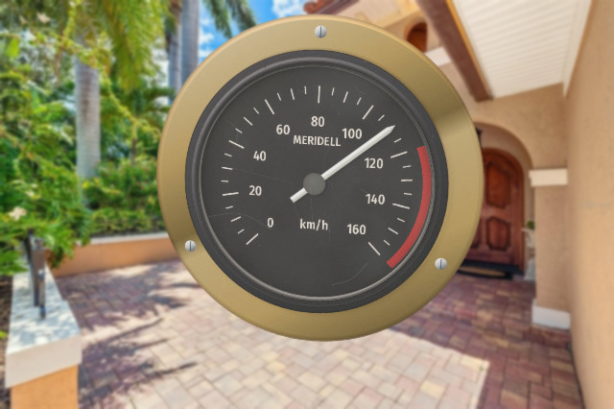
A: 110 km/h
